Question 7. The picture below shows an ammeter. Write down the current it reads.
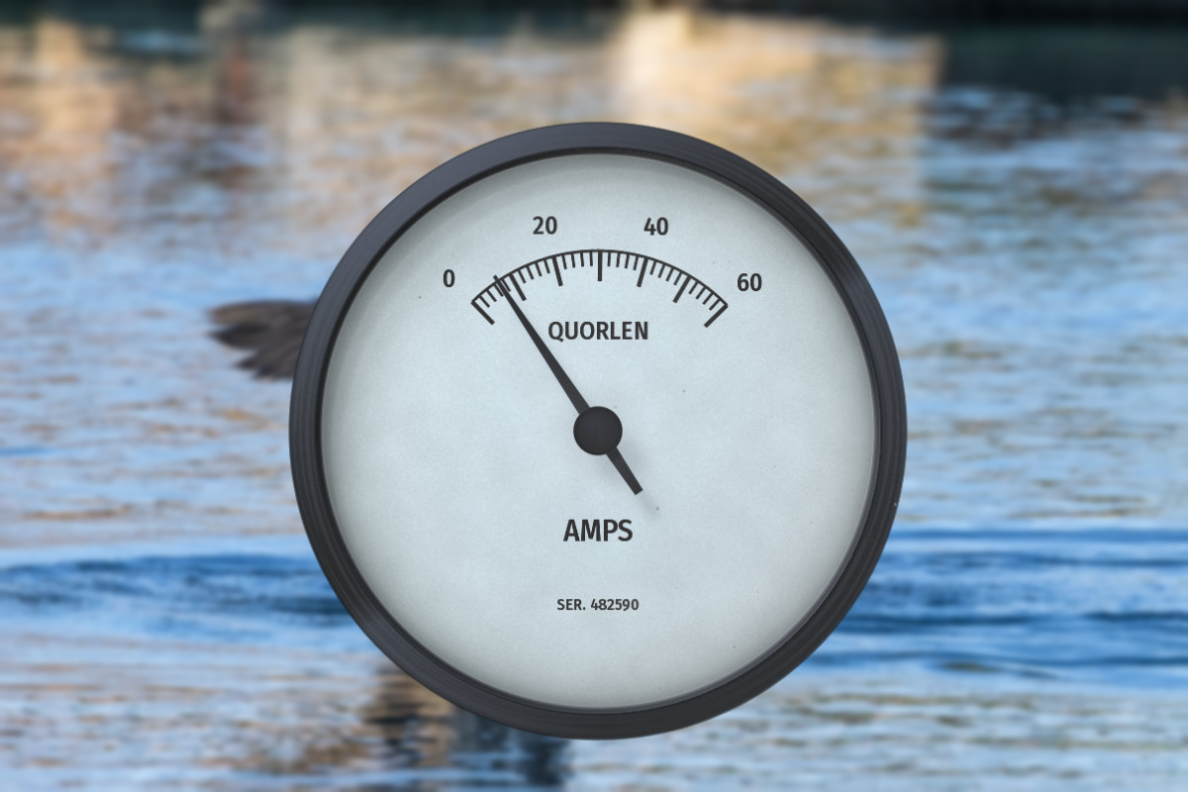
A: 7 A
